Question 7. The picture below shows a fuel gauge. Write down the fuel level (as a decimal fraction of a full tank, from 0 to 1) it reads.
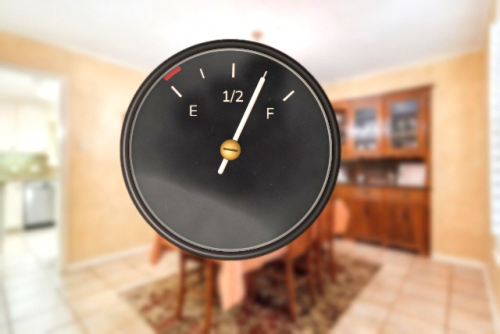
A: 0.75
